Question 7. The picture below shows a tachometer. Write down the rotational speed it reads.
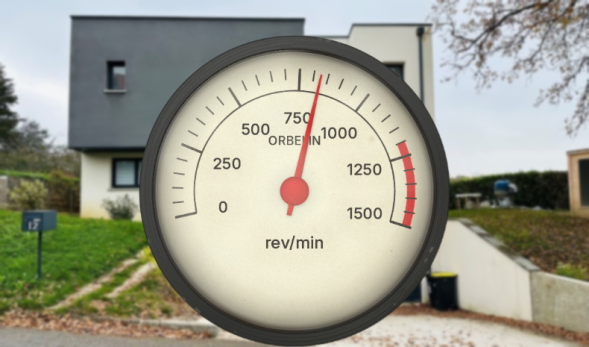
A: 825 rpm
